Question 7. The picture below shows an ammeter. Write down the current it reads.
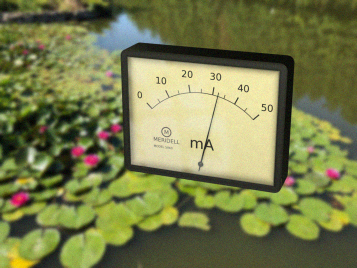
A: 32.5 mA
